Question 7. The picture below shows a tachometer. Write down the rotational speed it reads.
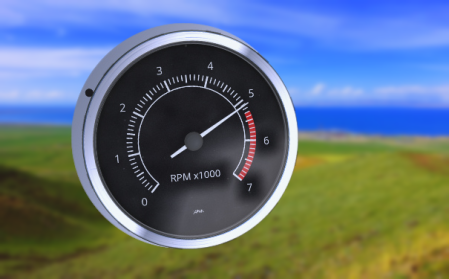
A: 5100 rpm
